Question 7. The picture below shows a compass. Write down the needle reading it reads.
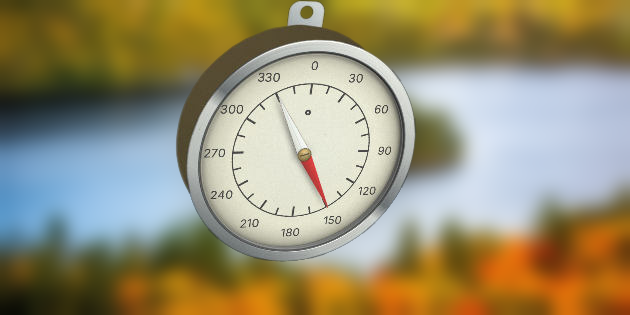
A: 150 °
